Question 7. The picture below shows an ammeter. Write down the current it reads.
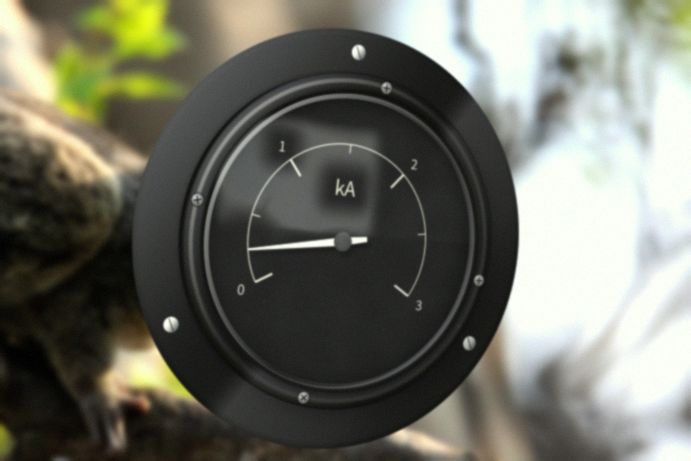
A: 0.25 kA
